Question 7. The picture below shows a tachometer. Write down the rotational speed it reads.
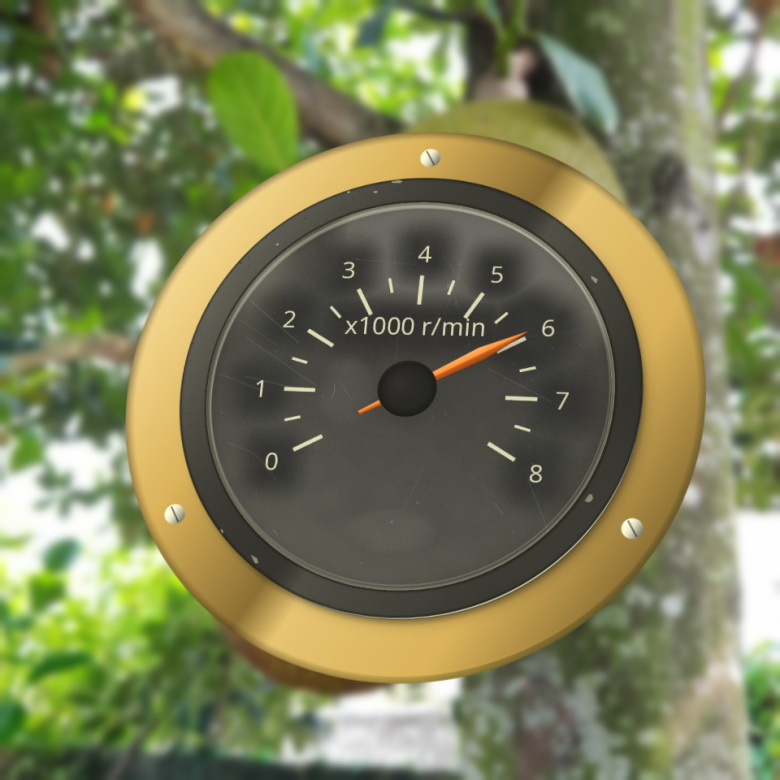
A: 6000 rpm
